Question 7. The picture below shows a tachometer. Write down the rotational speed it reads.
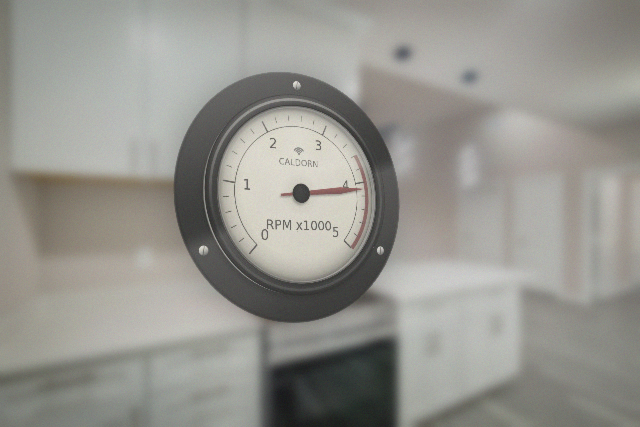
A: 4100 rpm
